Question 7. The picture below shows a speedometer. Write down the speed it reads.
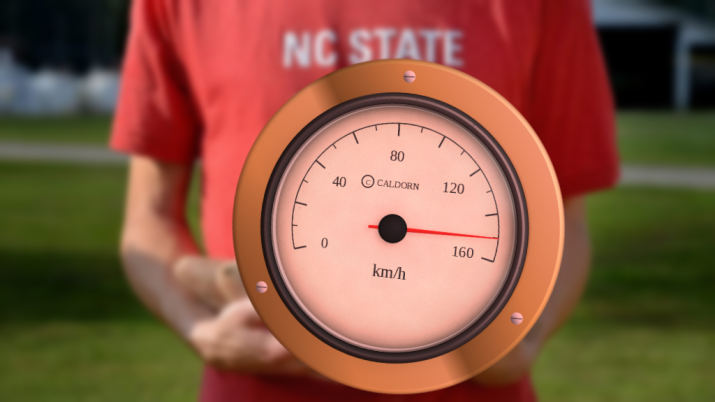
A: 150 km/h
